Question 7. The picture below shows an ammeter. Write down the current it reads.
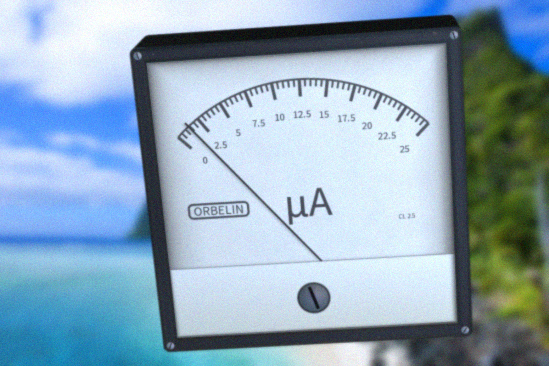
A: 1.5 µA
